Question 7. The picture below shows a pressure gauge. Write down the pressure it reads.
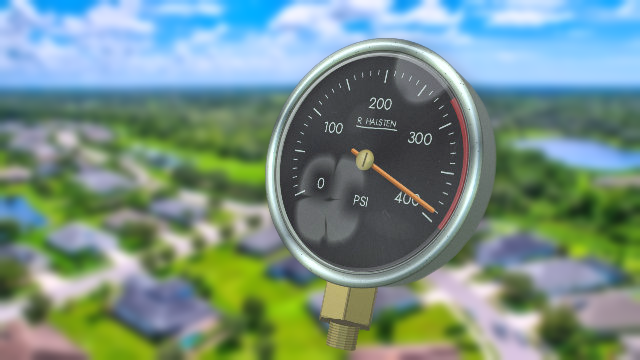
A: 390 psi
